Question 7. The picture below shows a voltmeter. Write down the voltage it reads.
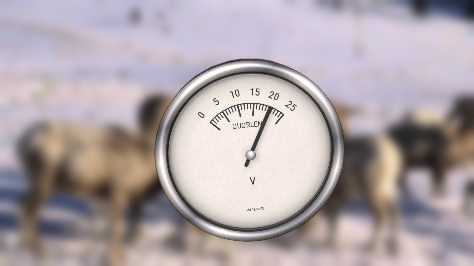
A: 20 V
